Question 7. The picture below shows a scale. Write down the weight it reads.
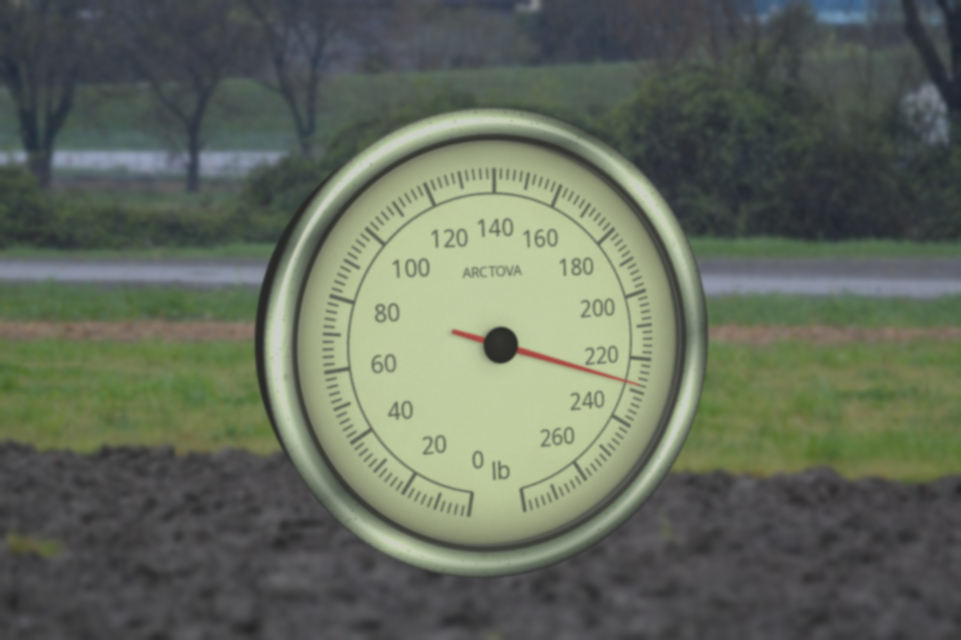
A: 228 lb
